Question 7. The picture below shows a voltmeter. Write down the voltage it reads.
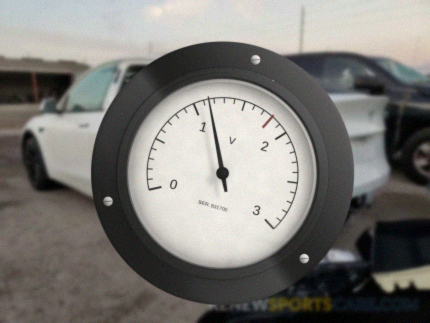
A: 1.15 V
